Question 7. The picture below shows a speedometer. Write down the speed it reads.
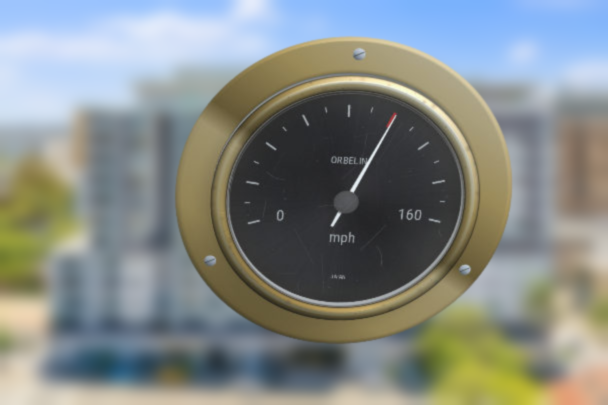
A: 100 mph
